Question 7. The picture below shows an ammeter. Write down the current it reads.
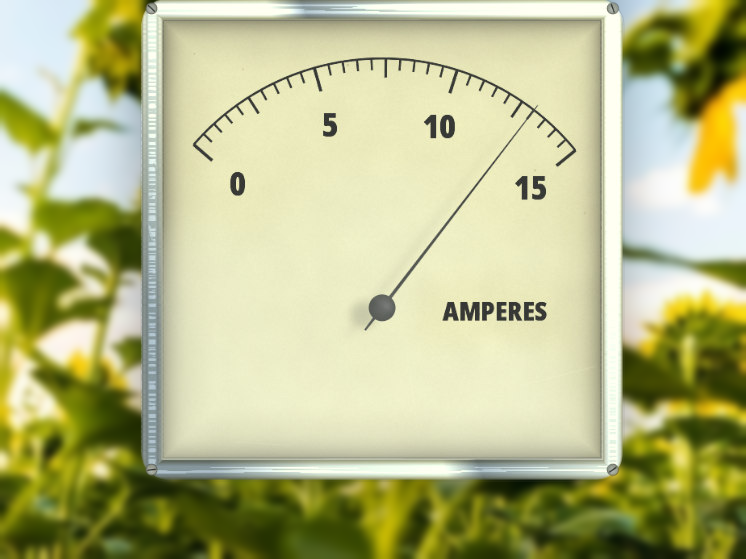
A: 13 A
